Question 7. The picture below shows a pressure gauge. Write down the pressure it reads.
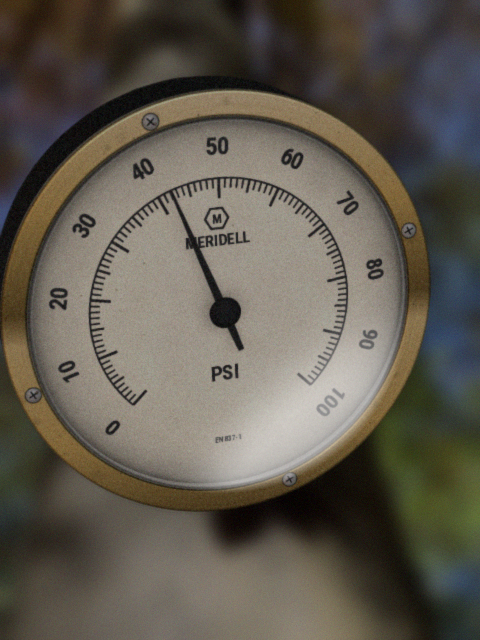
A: 42 psi
